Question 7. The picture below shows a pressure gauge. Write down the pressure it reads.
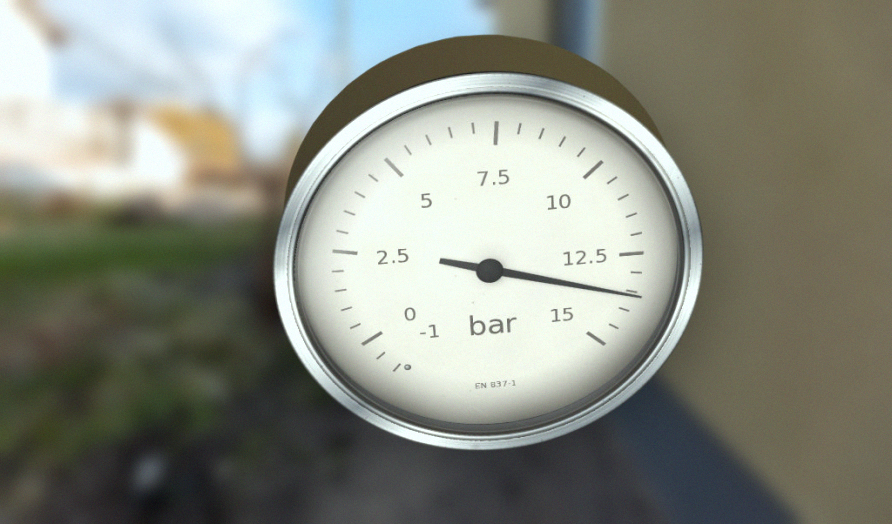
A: 13.5 bar
